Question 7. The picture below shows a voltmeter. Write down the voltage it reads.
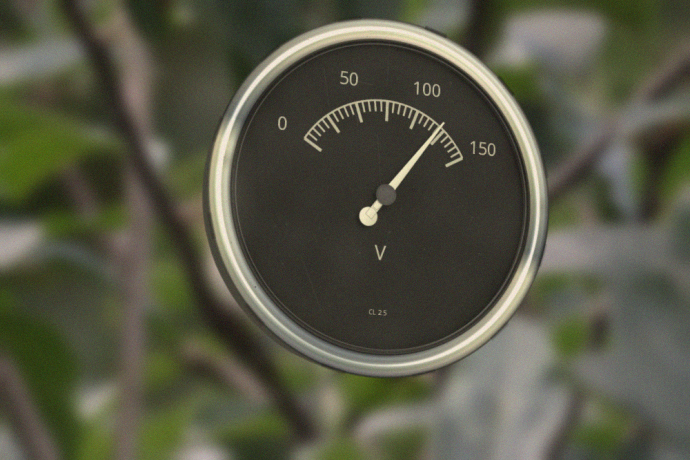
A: 120 V
